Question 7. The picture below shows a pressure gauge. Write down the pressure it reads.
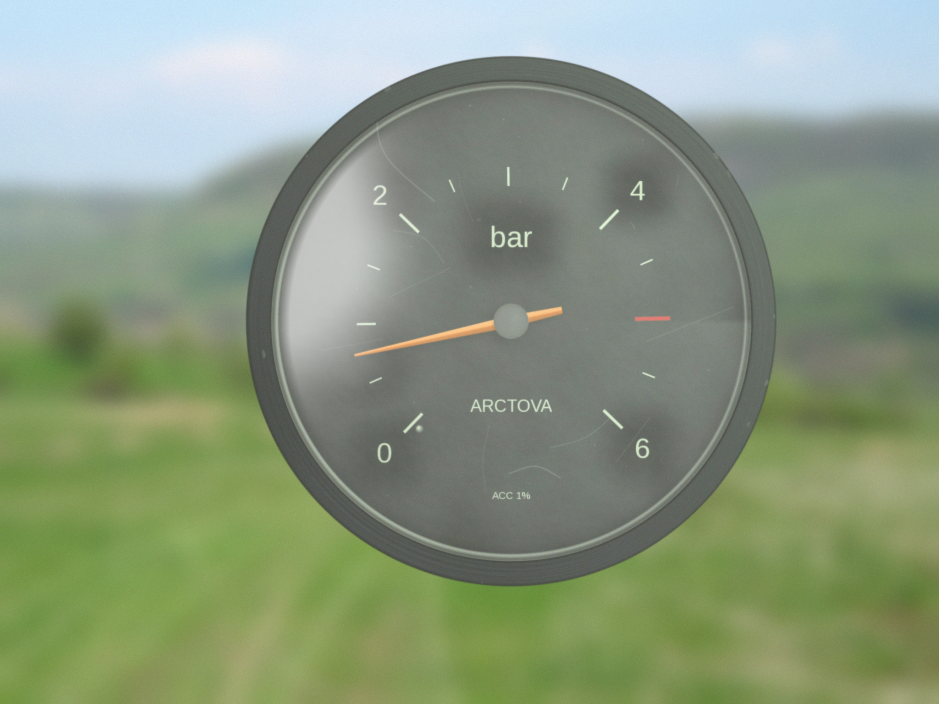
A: 0.75 bar
